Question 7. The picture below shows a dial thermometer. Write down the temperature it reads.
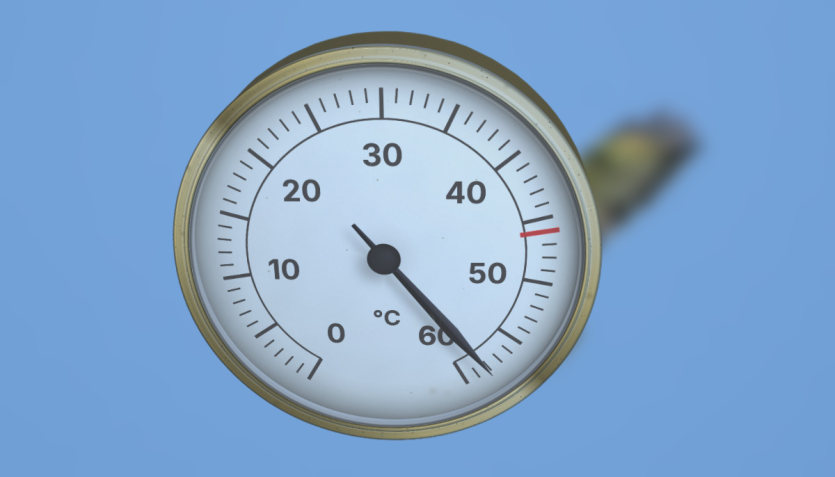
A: 58 °C
